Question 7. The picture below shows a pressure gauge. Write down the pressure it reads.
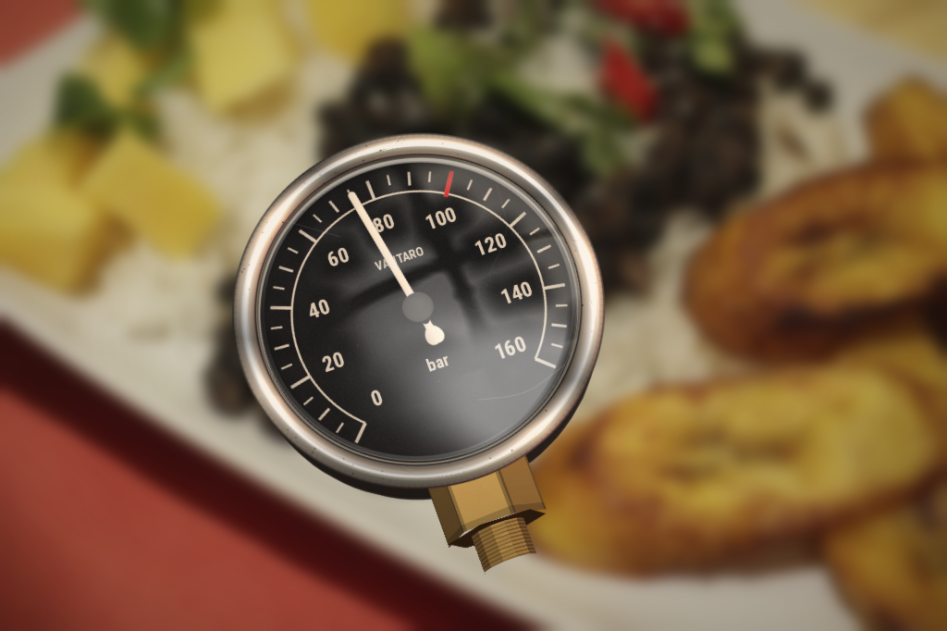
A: 75 bar
